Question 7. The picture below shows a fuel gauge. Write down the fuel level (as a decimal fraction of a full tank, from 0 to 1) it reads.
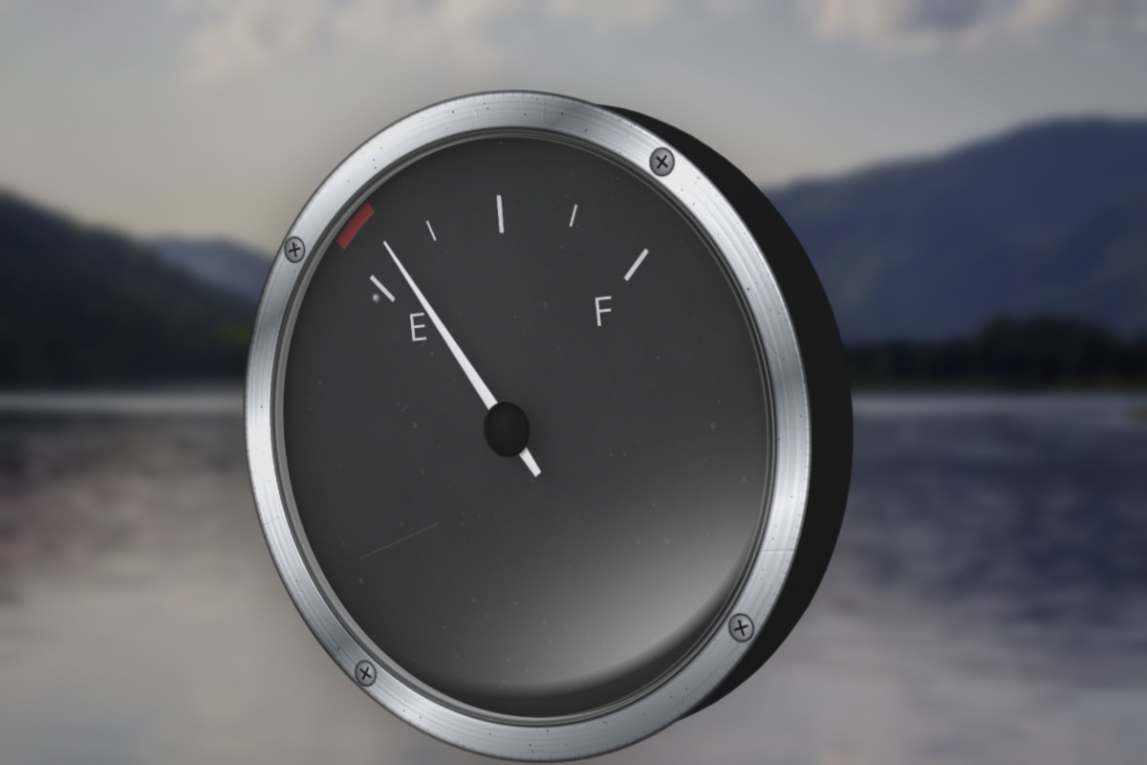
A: 0.125
